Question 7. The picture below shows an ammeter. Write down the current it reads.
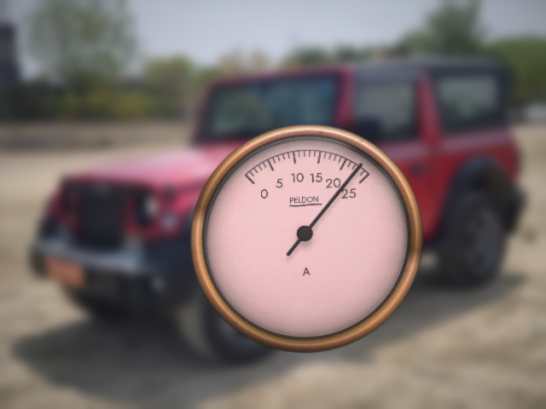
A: 23 A
